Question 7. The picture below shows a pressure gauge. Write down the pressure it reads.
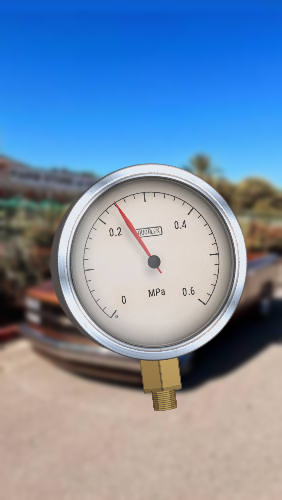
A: 0.24 MPa
